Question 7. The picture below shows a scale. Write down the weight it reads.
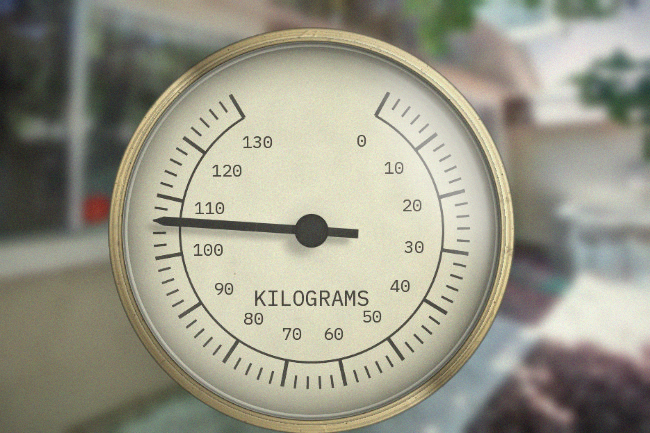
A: 106 kg
